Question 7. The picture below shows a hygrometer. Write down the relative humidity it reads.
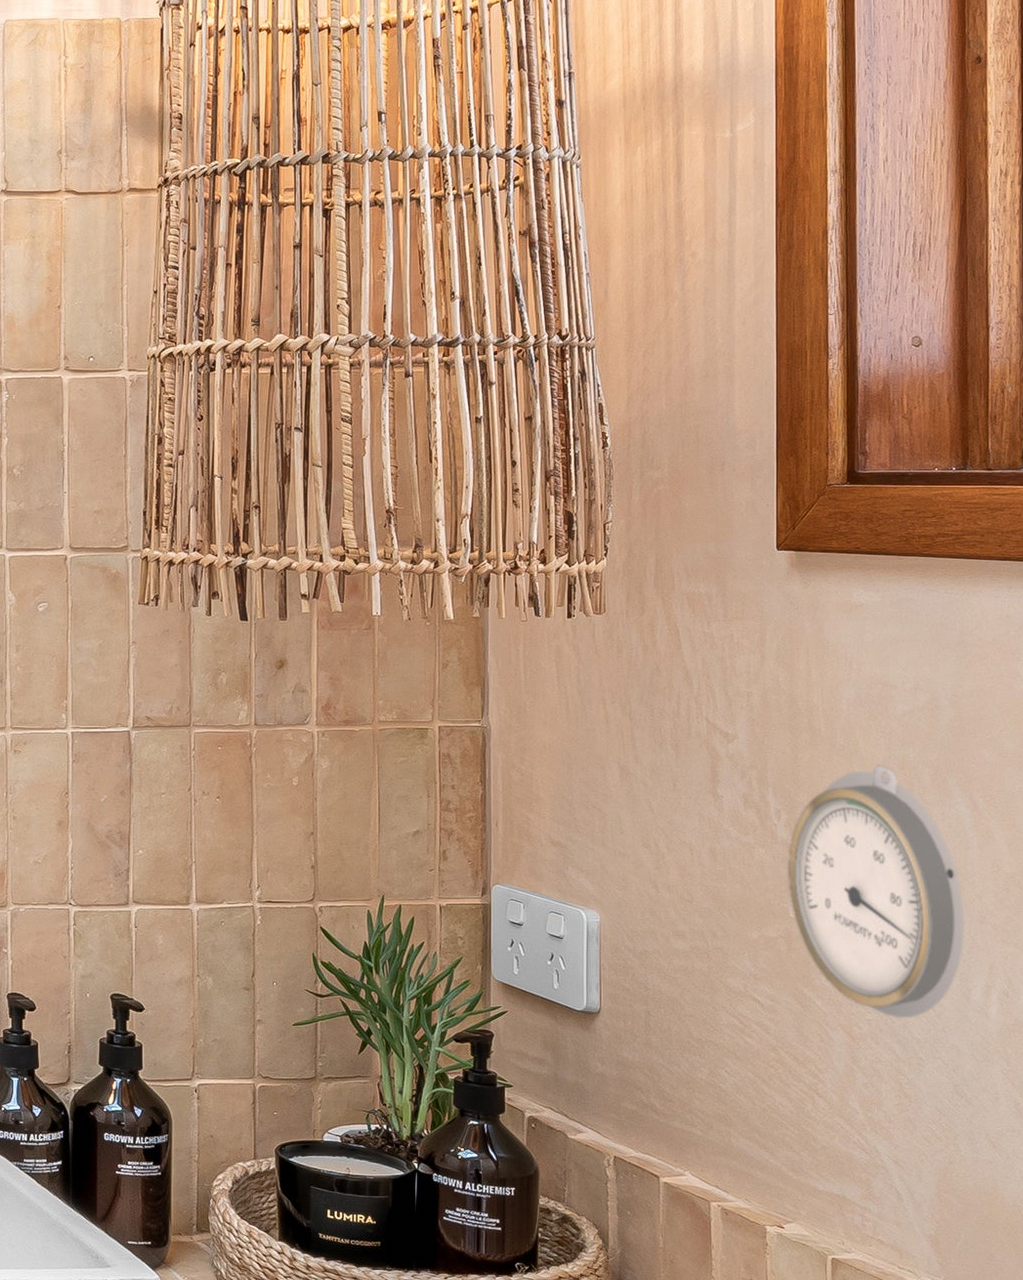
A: 90 %
